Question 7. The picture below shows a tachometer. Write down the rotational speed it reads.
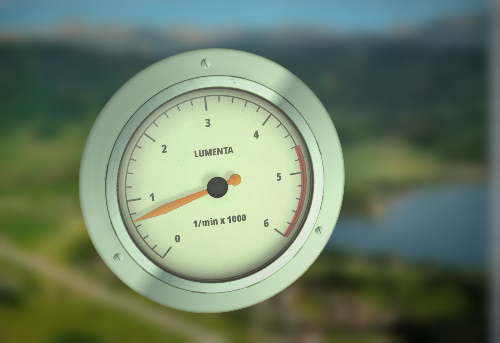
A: 700 rpm
